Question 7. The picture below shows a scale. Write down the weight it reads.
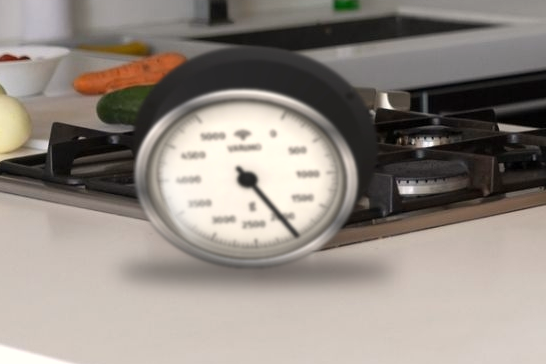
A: 2000 g
